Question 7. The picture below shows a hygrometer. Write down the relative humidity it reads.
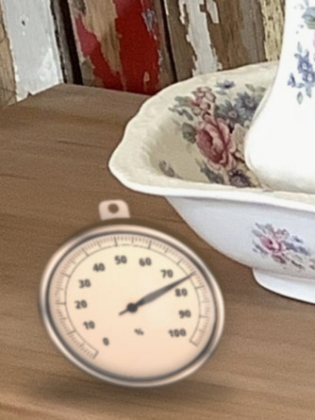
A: 75 %
